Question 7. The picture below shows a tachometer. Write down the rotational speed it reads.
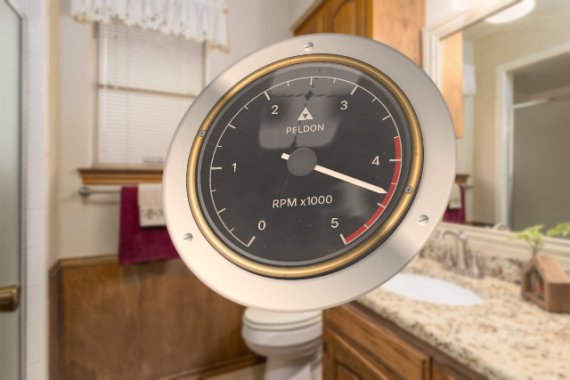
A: 4375 rpm
